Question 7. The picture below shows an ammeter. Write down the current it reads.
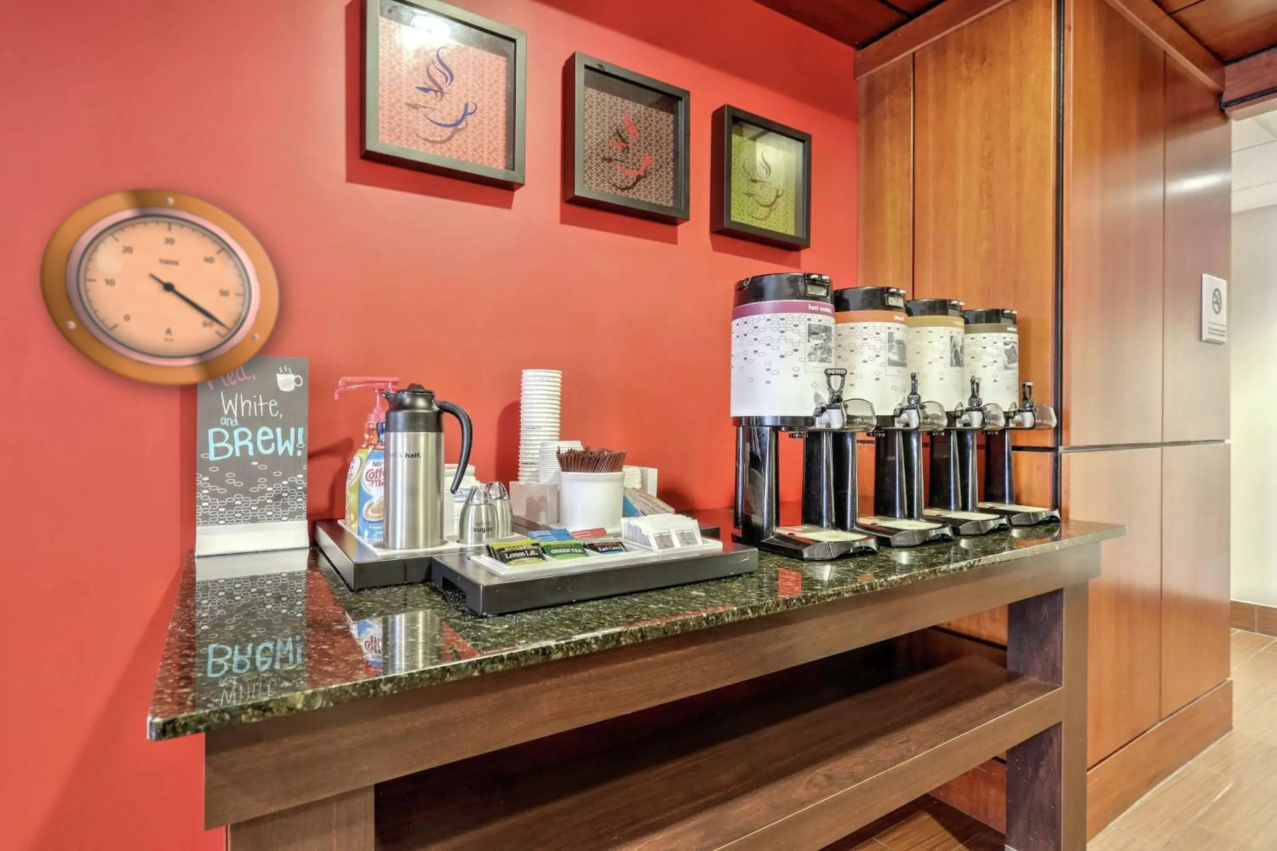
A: 58 A
